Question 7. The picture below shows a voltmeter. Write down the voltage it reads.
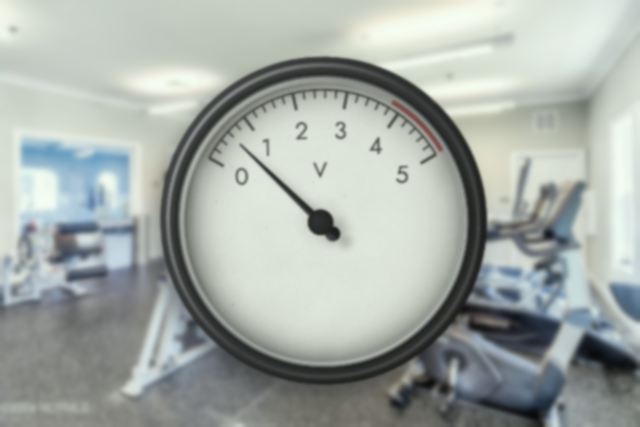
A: 0.6 V
